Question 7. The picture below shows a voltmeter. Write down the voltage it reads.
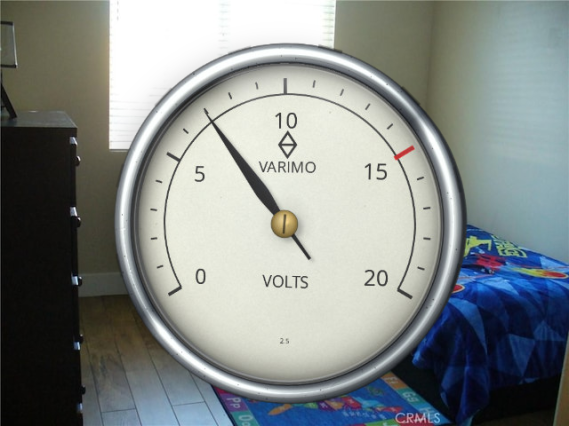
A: 7 V
